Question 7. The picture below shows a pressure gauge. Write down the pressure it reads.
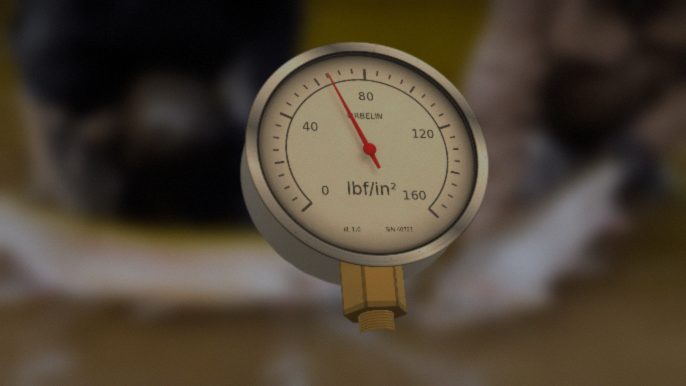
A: 65 psi
